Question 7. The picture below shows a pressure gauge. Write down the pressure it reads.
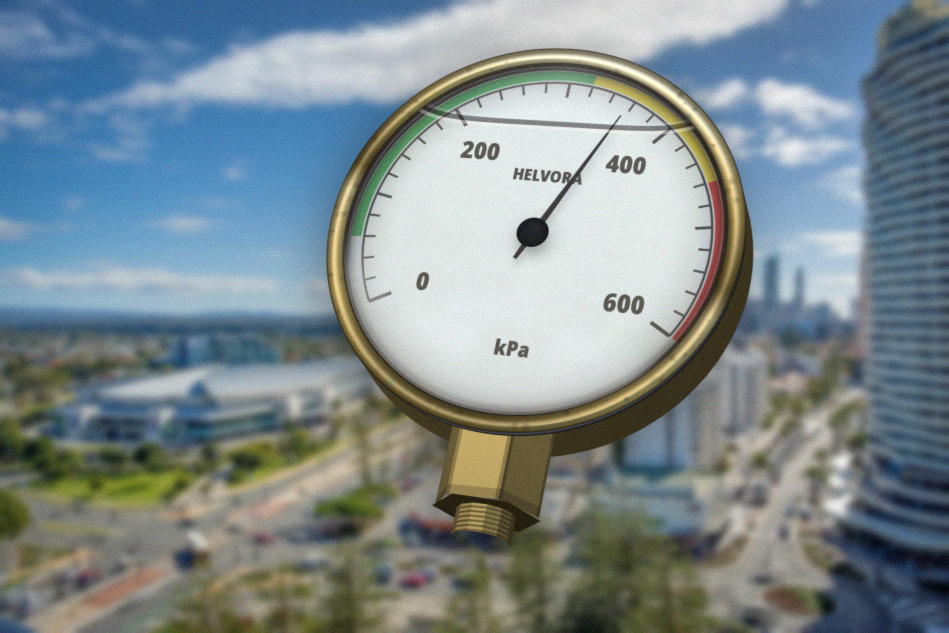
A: 360 kPa
